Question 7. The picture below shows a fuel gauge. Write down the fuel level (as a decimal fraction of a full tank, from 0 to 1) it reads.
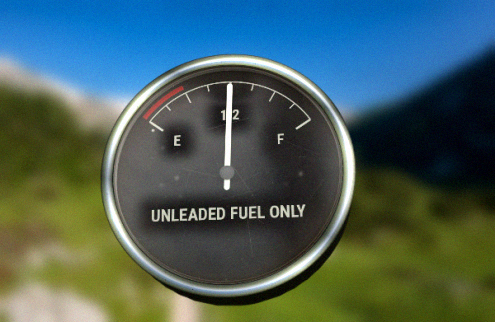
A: 0.5
